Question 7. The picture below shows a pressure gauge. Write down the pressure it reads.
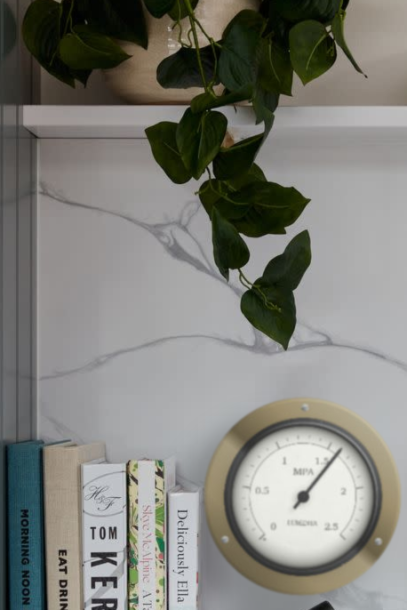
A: 1.6 MPa
